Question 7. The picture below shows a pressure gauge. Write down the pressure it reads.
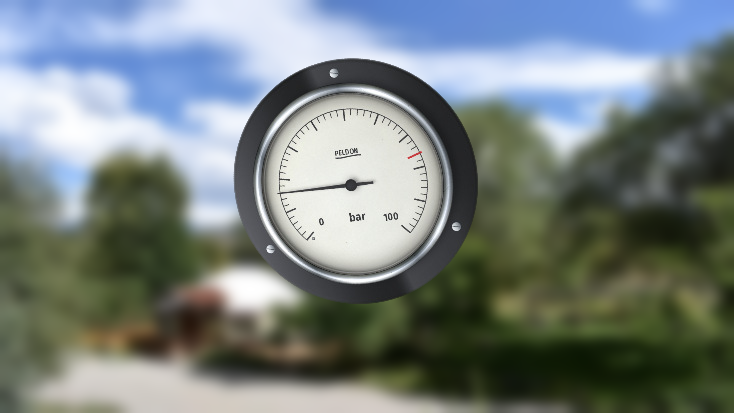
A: 16 bar
